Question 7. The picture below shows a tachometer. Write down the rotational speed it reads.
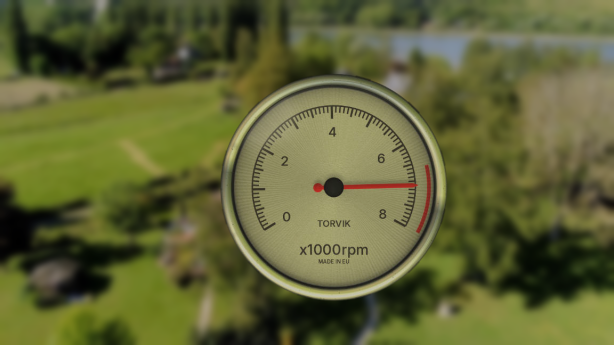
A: 7000 rpm
